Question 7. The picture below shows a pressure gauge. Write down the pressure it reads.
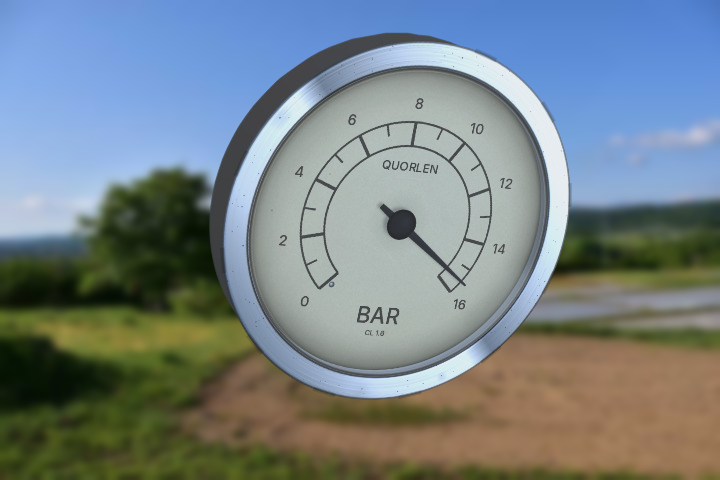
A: 15.5 bar
